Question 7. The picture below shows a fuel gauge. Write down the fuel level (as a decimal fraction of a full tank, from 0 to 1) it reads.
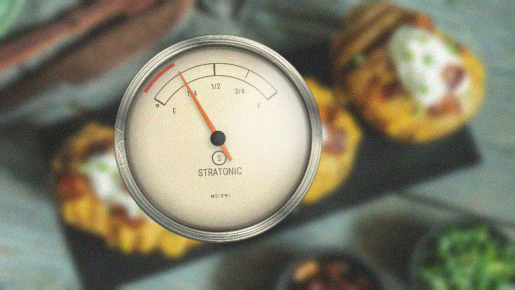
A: 0.25
